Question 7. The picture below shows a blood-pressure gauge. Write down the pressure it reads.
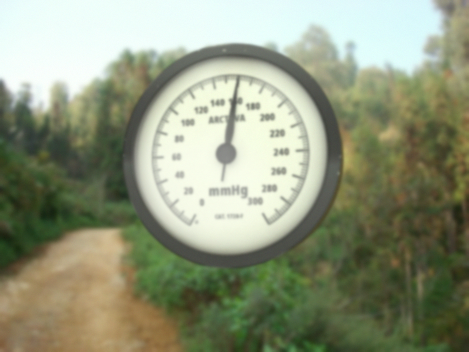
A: 160 mmHg
